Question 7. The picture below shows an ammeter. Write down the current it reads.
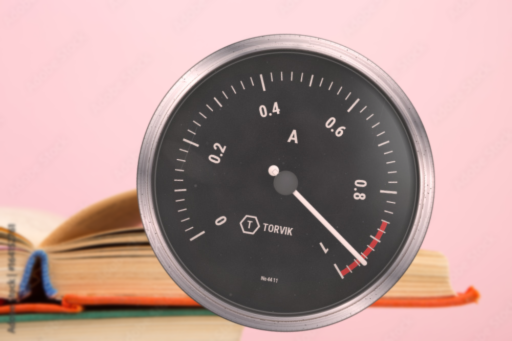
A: 0.95 A
